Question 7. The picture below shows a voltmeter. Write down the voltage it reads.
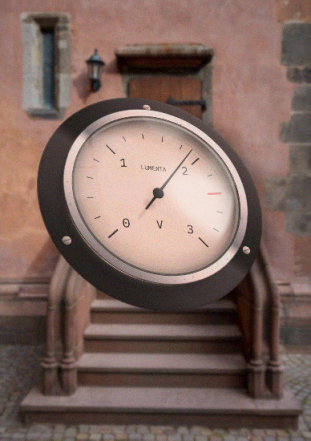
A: 1.9 V
